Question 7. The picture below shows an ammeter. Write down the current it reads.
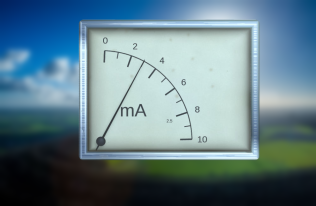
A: 3 mA
